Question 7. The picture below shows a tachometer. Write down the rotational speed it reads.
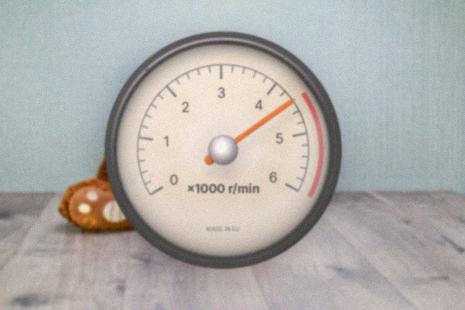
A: 4400 rpm
